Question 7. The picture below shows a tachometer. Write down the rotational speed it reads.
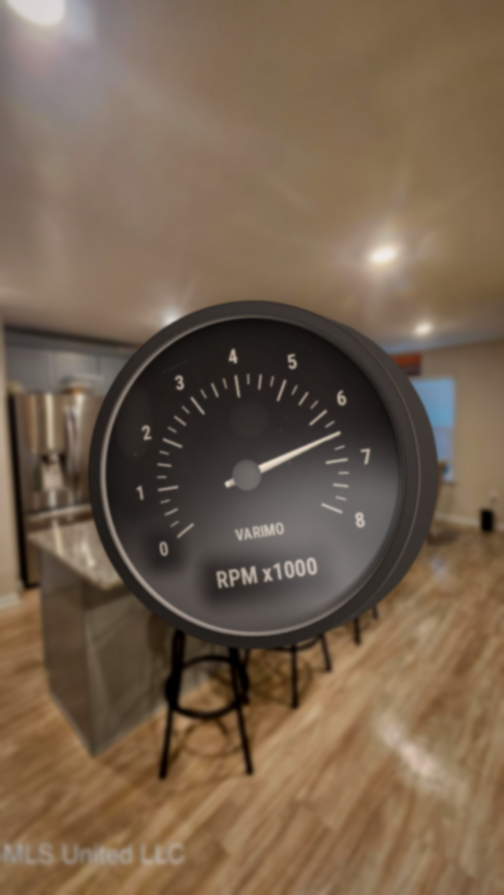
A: 6500 rpm
